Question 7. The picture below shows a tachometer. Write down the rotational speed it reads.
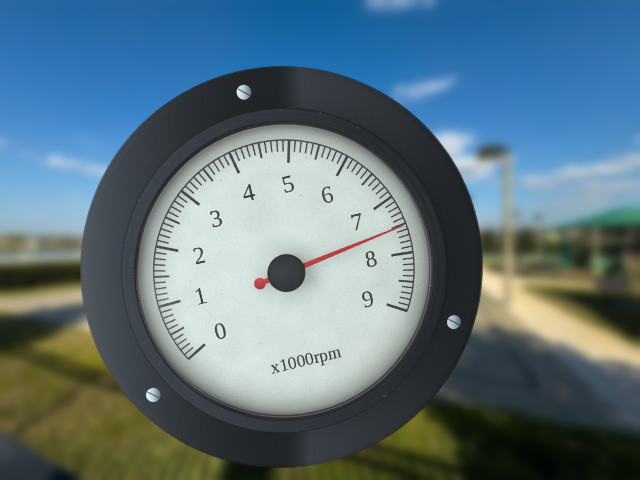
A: 7500 rpm
